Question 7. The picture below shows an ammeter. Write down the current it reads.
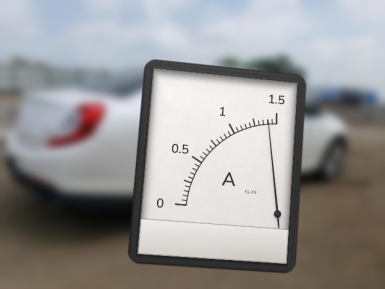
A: 1.4 A
